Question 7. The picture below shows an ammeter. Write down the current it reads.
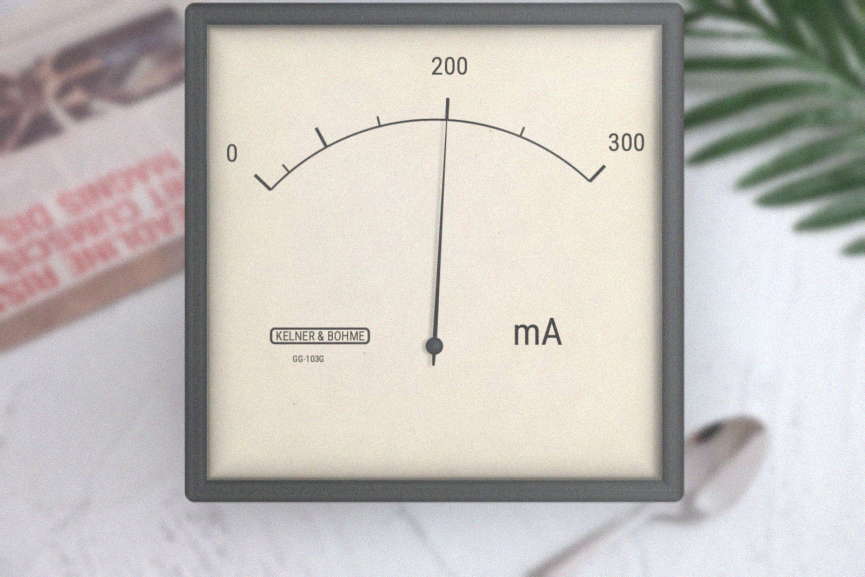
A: 200 mA
